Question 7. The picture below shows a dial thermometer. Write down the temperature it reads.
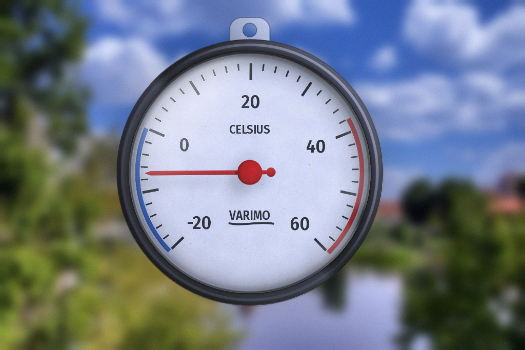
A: -7 °C
